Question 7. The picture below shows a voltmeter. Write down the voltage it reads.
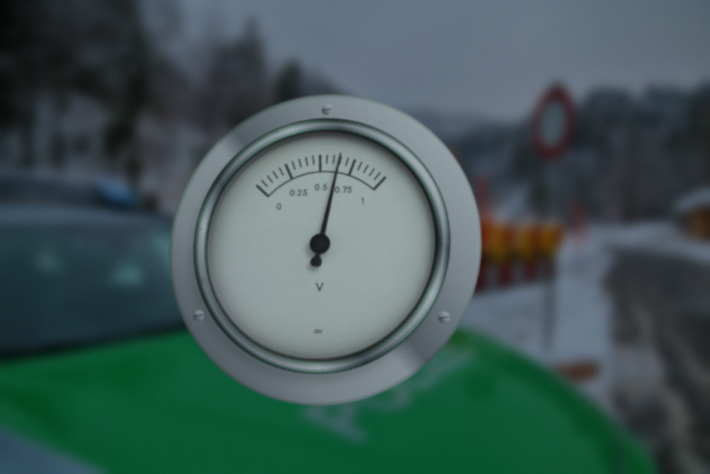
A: 0.65 V
